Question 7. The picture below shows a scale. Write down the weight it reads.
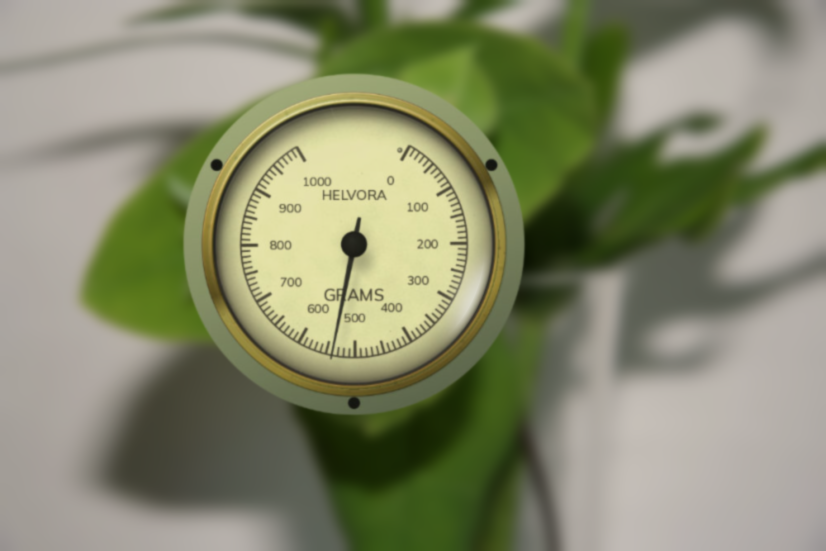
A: 540 g
